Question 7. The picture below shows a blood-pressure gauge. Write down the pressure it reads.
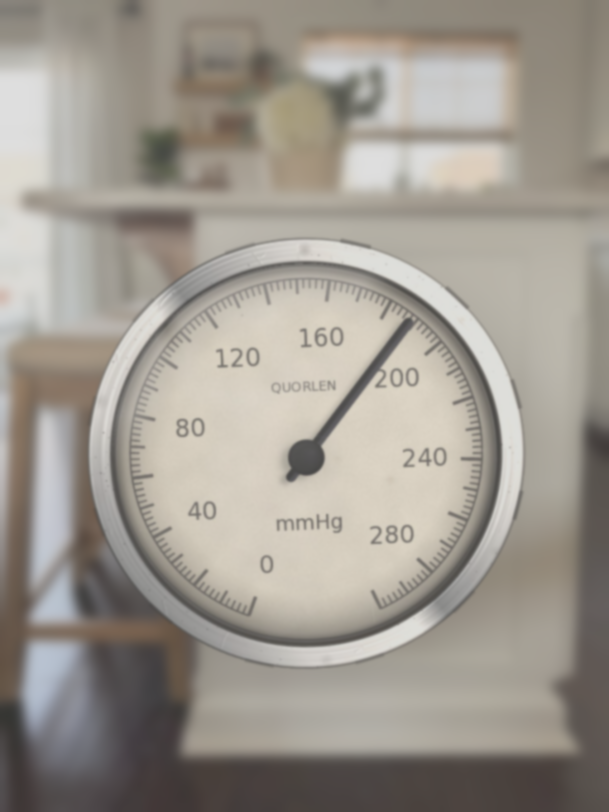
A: 188 mmHg
